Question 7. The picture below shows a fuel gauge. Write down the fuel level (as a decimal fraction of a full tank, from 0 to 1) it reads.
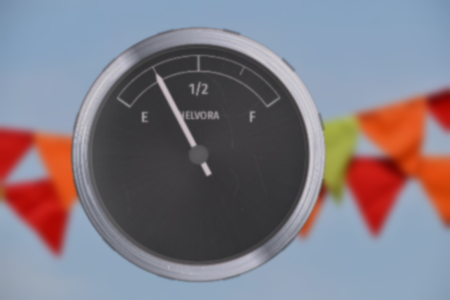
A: 0.25
